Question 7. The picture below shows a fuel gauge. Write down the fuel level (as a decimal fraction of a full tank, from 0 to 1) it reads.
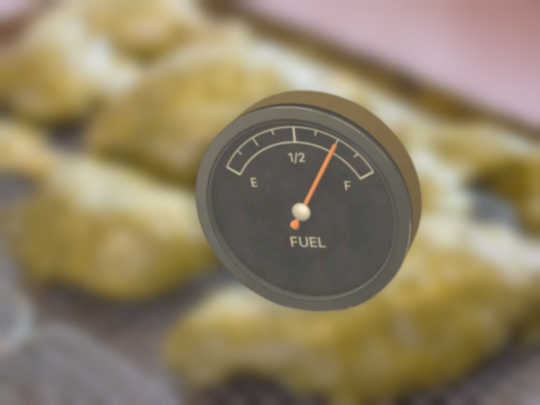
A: 0.75
